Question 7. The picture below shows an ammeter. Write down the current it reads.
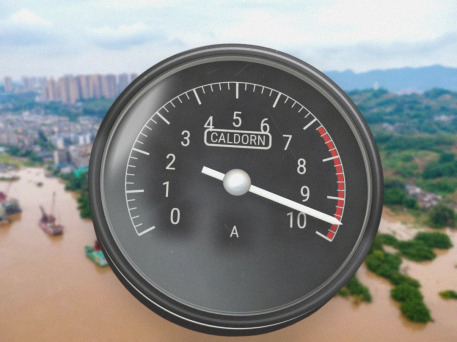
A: 9.6 A
